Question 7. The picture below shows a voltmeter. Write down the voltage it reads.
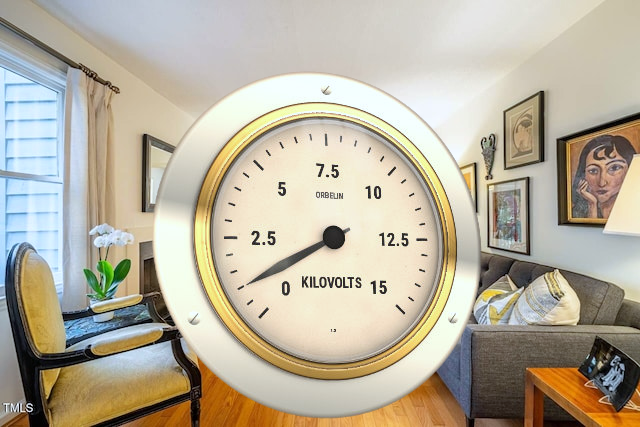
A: 1 kV
